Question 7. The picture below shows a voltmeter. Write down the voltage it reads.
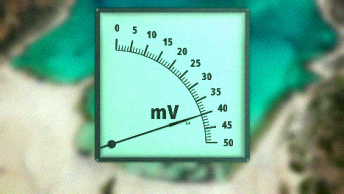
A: 40 mV
